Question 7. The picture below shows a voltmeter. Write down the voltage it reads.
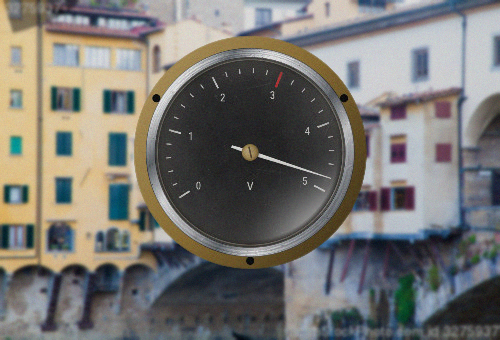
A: 4.8 V
